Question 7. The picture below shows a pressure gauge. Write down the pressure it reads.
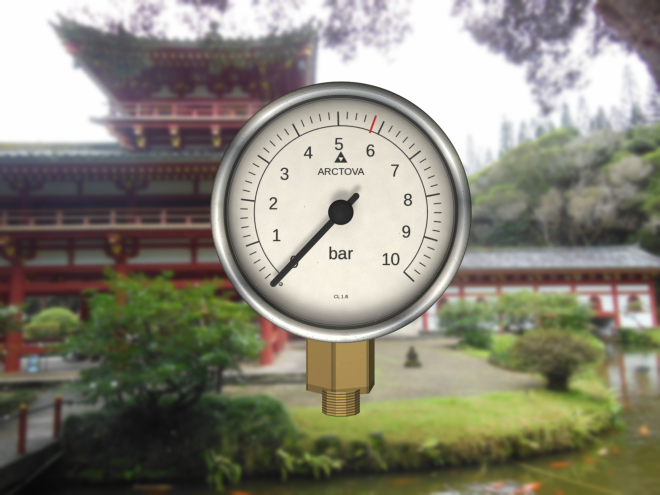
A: 0 bar
